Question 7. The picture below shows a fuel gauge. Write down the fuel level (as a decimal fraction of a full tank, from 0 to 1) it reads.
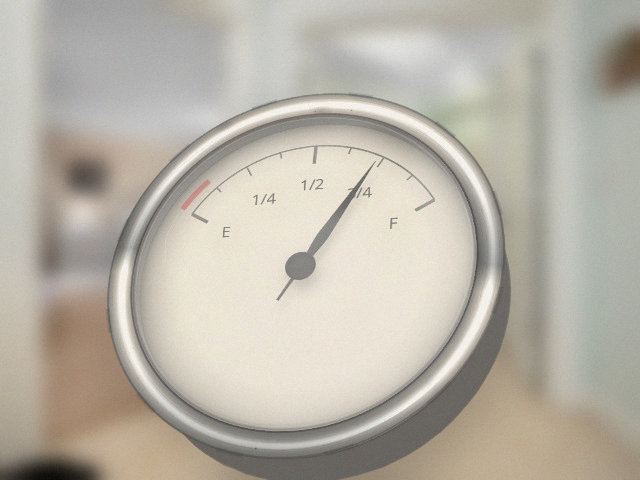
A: 0.75
